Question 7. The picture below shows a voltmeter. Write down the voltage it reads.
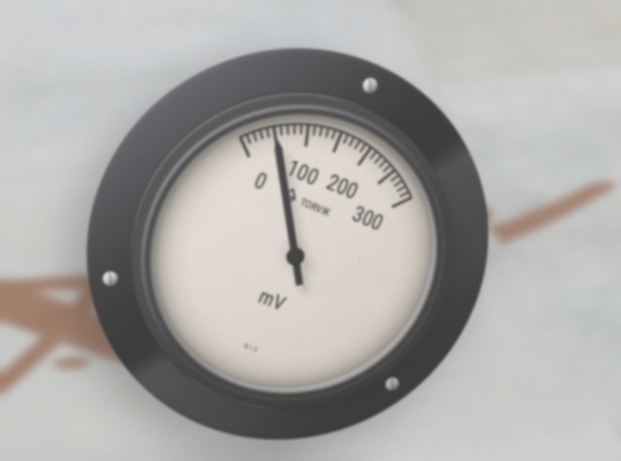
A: 50 mV
